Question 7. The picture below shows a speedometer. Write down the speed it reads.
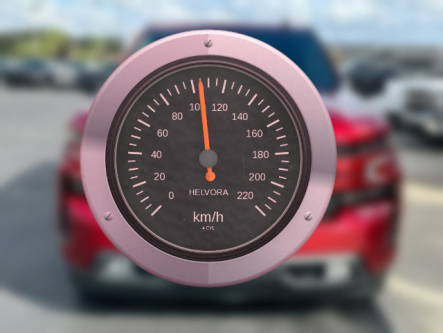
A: 105 km/h
